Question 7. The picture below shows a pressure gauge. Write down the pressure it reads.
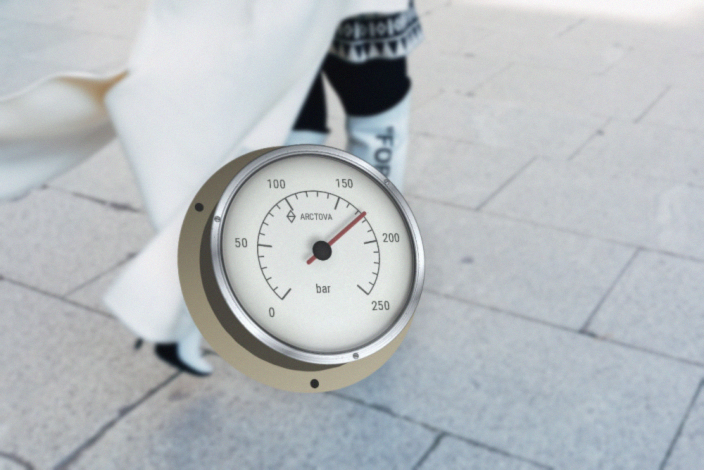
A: 175 bar
